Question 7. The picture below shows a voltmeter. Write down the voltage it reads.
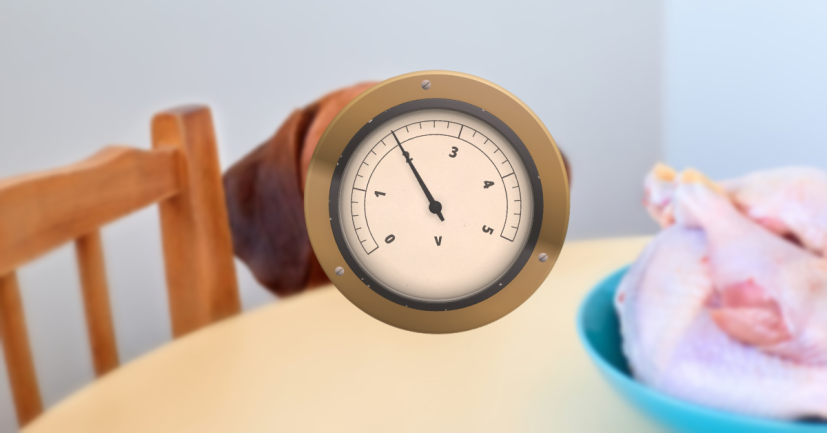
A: 2 V
